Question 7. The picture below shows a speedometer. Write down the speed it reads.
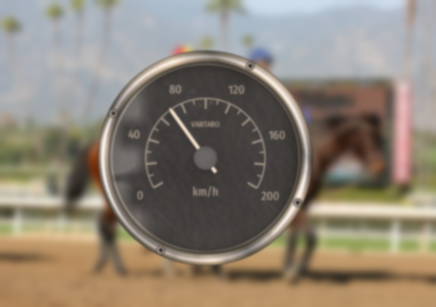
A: 70 km/h
